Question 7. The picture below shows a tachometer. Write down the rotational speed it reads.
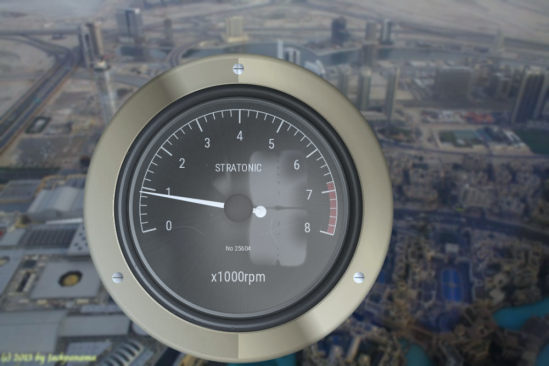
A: 900 rpm
